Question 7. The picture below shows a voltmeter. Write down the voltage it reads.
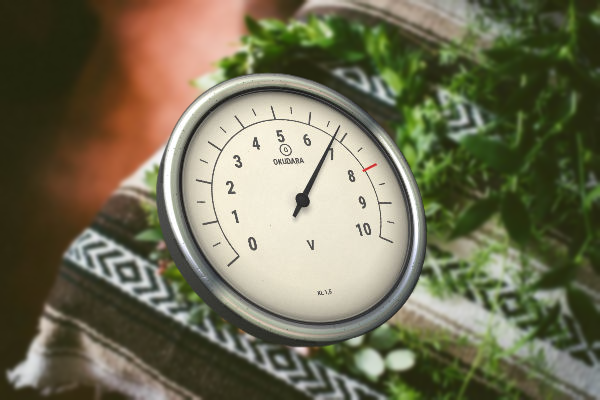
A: 6.75 V
